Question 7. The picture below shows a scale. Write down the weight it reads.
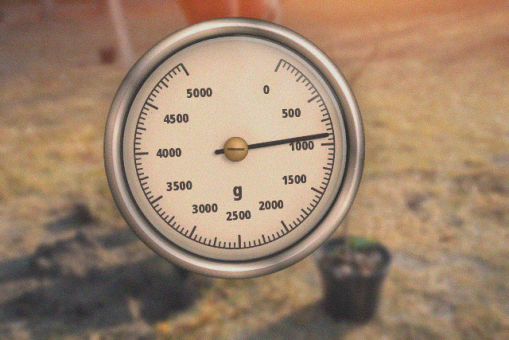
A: 900 g
